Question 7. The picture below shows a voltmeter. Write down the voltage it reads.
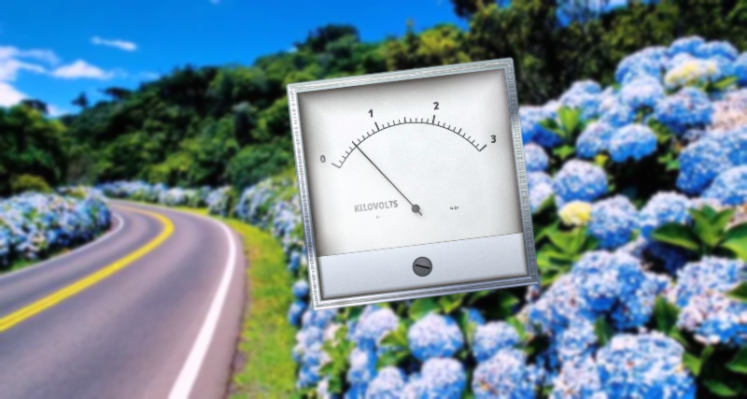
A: 0.5 kV
